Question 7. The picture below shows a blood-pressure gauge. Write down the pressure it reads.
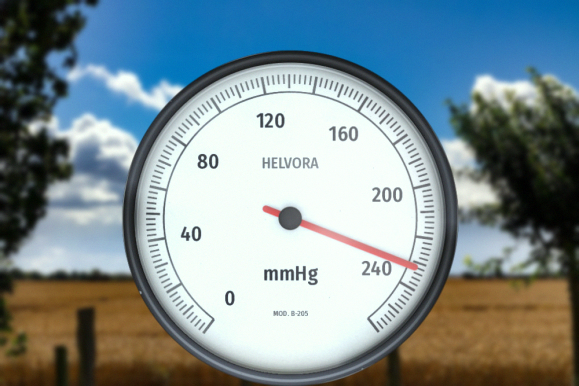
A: 232 mmHg
